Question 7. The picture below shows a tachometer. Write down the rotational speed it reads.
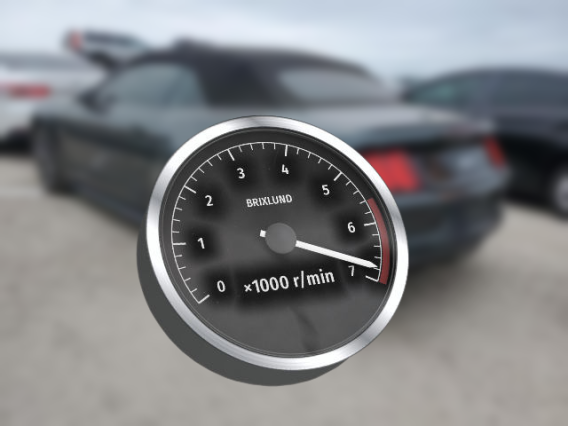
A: 6800 rpm
